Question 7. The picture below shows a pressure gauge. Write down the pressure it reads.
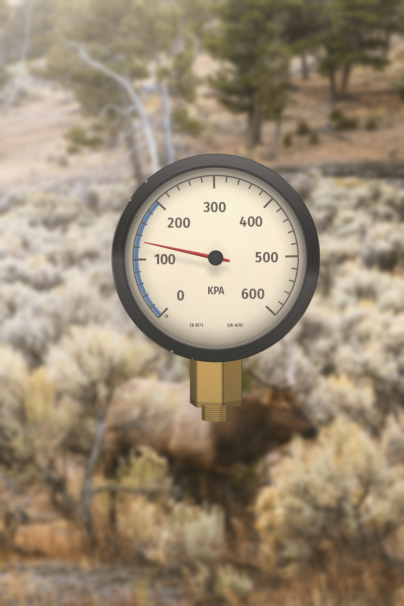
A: 130 kPa
